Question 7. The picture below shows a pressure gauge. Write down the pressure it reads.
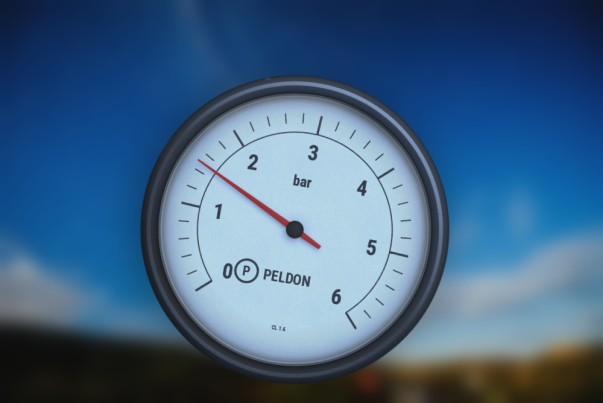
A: 1.5 bar
